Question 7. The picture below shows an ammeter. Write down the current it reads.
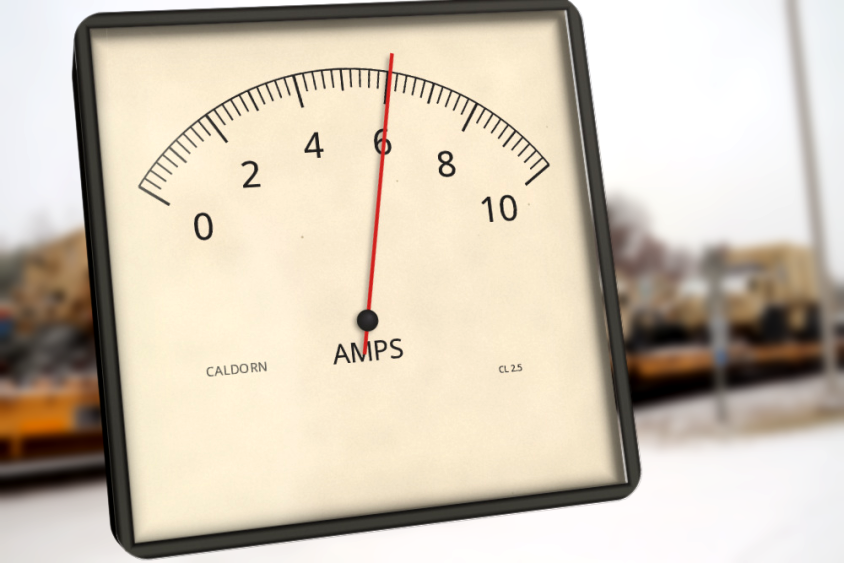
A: 6 A
